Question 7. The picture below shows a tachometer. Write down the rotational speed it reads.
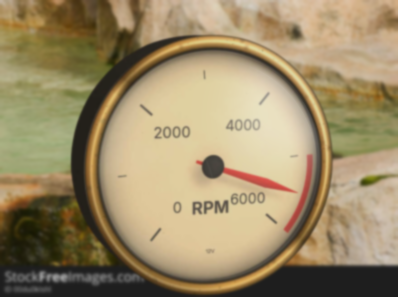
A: 5500 rpm
